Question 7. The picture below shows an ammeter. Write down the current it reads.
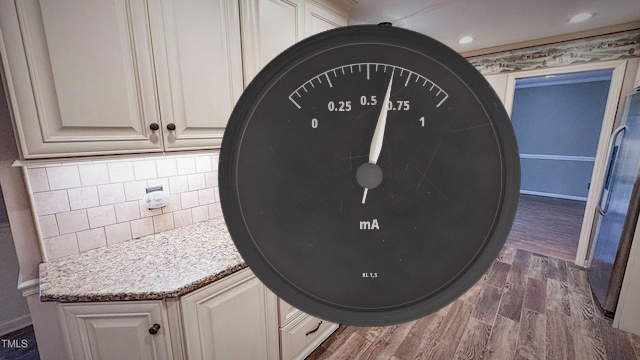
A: 0.65 mA
